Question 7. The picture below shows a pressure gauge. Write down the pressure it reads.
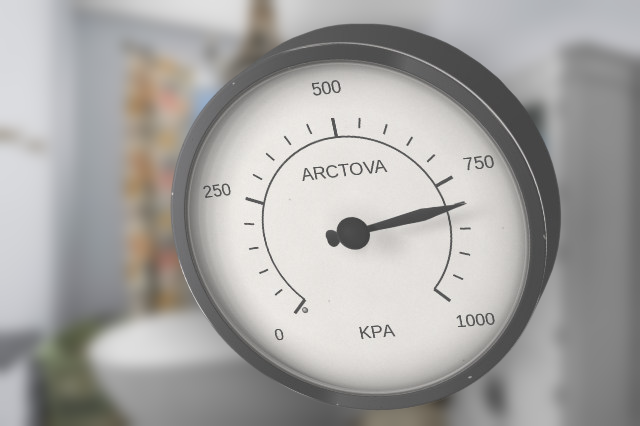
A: 800 kPa
